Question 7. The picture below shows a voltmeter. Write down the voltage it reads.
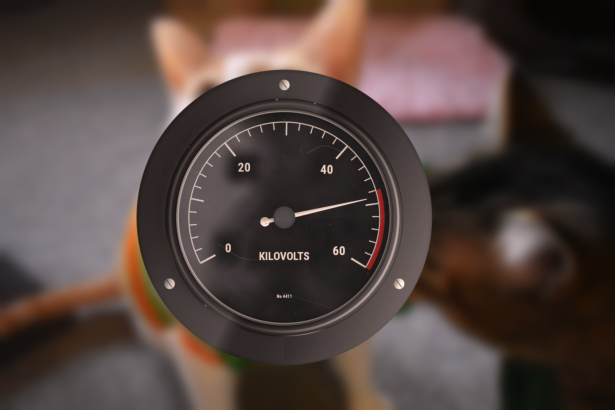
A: 49 kV
